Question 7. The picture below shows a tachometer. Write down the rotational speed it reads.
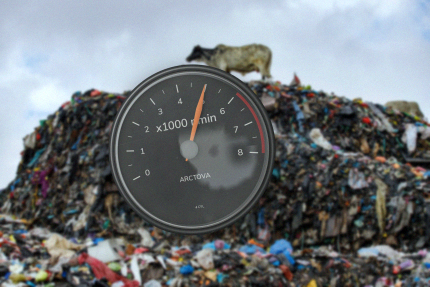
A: 5000 rpm
